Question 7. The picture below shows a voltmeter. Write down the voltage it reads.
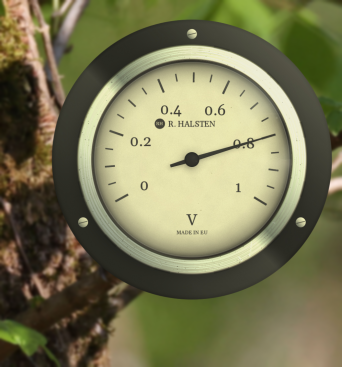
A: 0.8 V
